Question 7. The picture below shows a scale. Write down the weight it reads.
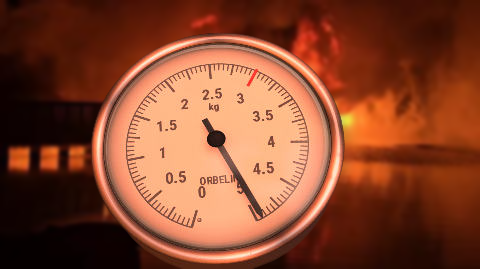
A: 4.95 kg
